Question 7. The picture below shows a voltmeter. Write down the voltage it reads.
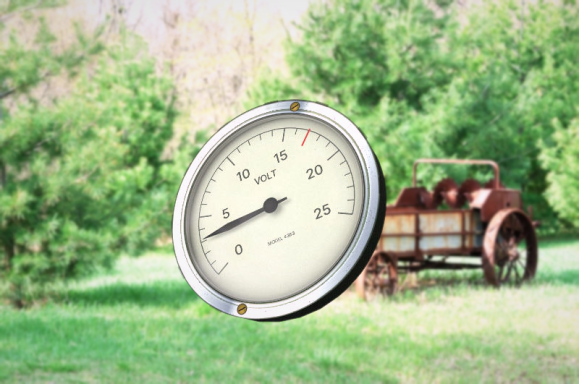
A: 3 V
